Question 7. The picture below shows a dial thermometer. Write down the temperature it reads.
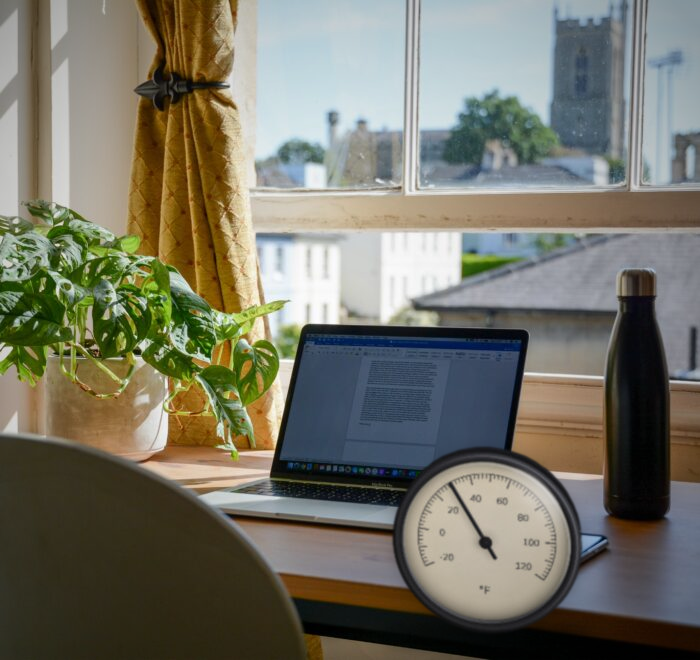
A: 30 °F
